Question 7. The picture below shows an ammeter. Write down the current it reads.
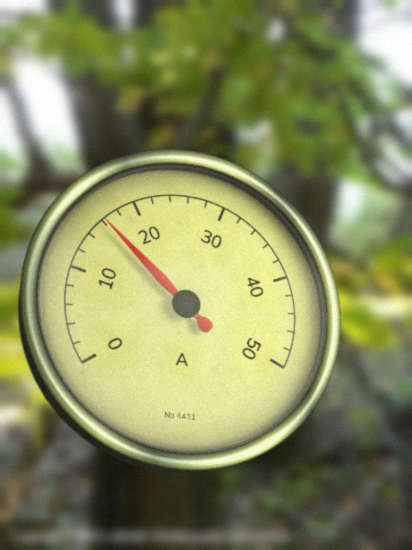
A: 16 A
